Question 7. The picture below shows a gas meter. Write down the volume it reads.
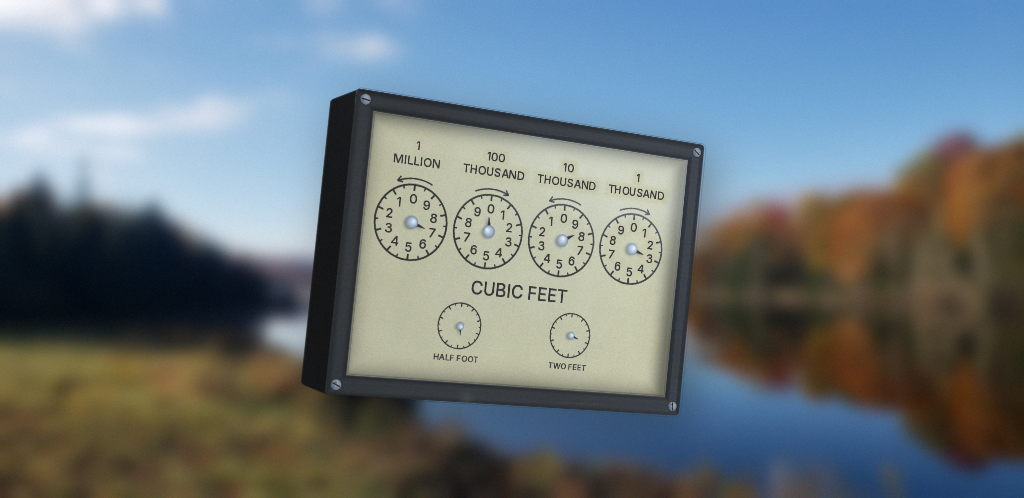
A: 698300 ft³
